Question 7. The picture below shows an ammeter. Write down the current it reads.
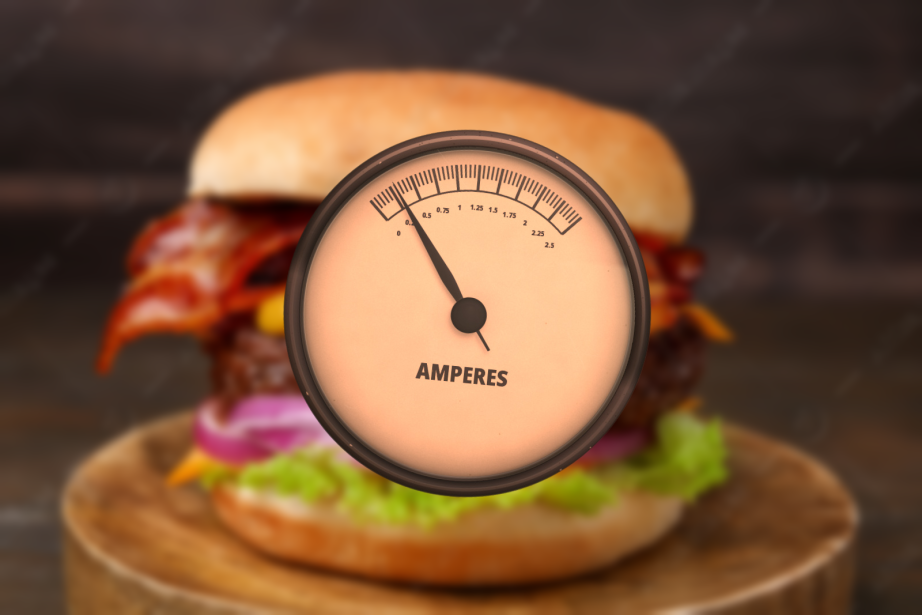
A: 0.3 A
